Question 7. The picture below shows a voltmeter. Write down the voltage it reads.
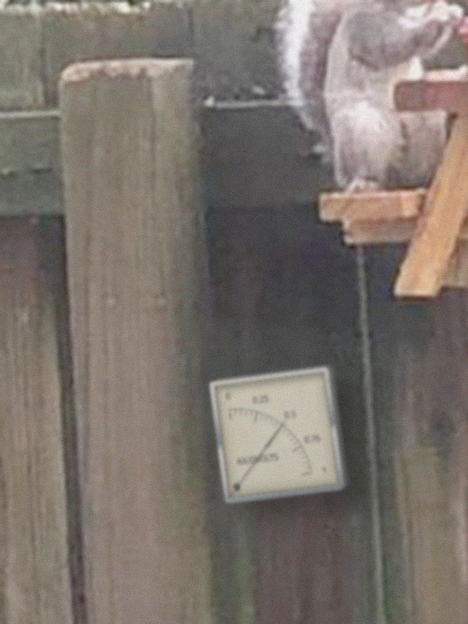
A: 0.5 kV
